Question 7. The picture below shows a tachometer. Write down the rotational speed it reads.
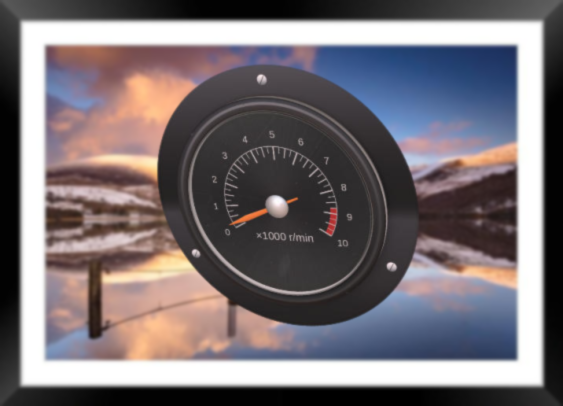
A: 250 rpm
